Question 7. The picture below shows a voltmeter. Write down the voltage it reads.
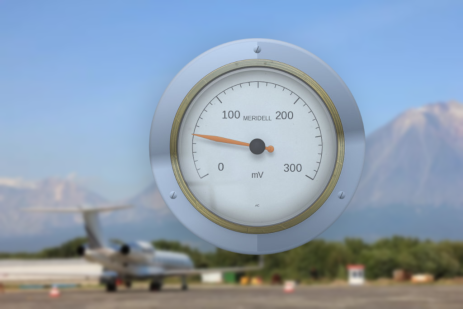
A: 50 mV
